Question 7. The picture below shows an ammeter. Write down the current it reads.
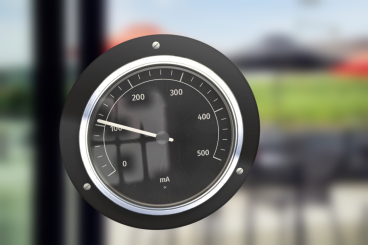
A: 110 mA
